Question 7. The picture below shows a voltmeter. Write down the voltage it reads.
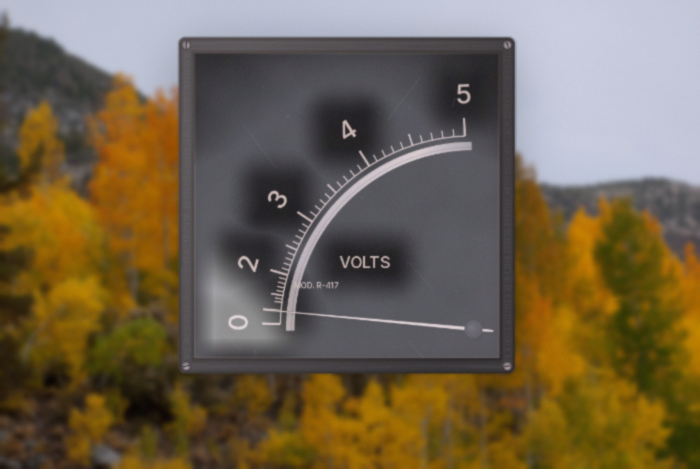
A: 1 V
